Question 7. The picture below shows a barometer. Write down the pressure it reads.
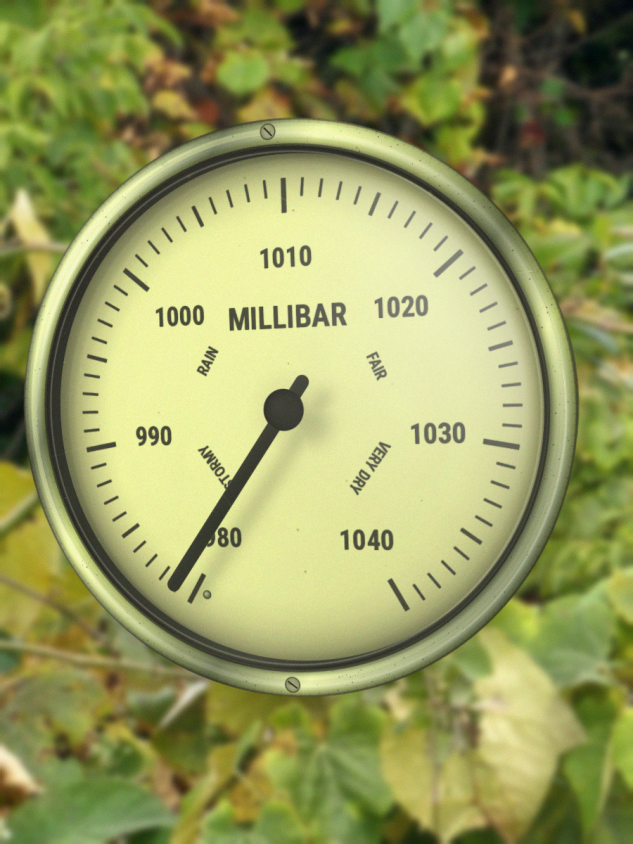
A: 981 mbar
